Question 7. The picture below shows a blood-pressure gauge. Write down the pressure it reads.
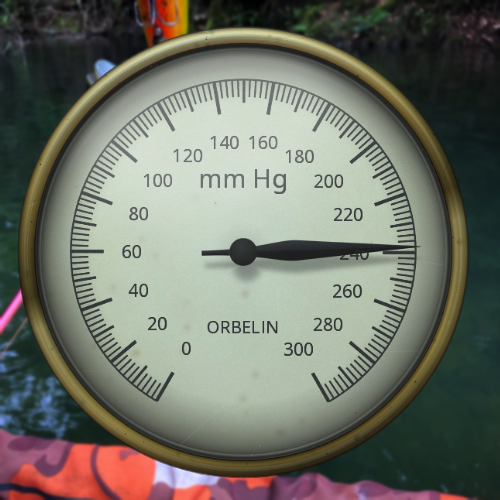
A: 238 mmHg
